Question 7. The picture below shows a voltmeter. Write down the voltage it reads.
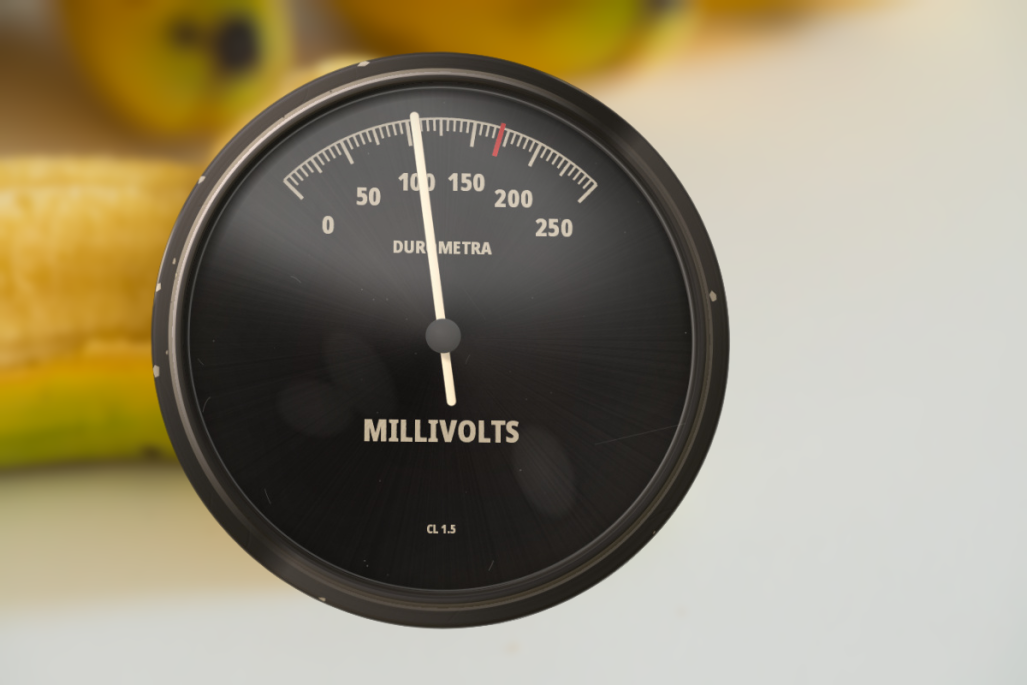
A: 105 mV
